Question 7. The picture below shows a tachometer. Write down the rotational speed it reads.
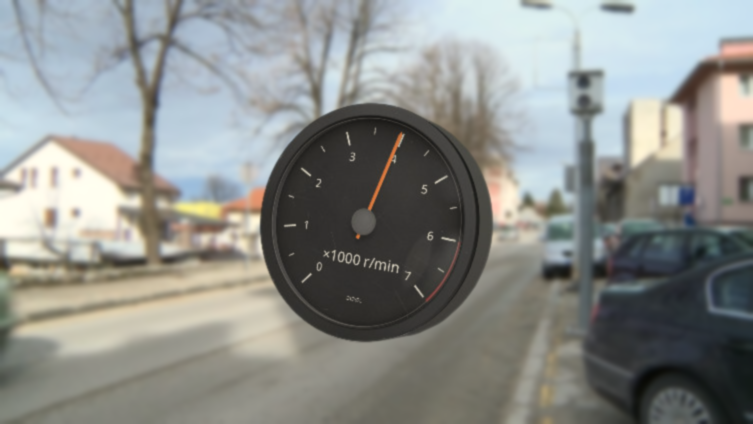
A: 4000 rpm
